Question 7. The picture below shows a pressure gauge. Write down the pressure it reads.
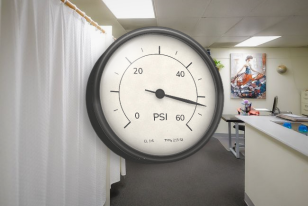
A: 52.5 psi
